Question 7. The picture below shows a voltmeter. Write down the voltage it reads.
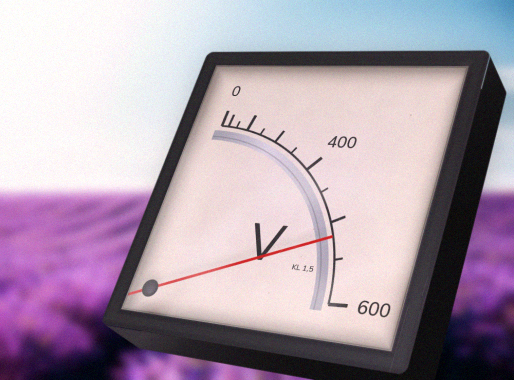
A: 525 V
